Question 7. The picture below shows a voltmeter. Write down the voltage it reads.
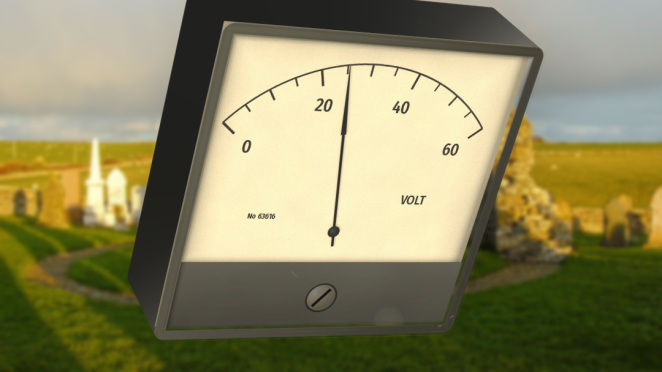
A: 25 V
